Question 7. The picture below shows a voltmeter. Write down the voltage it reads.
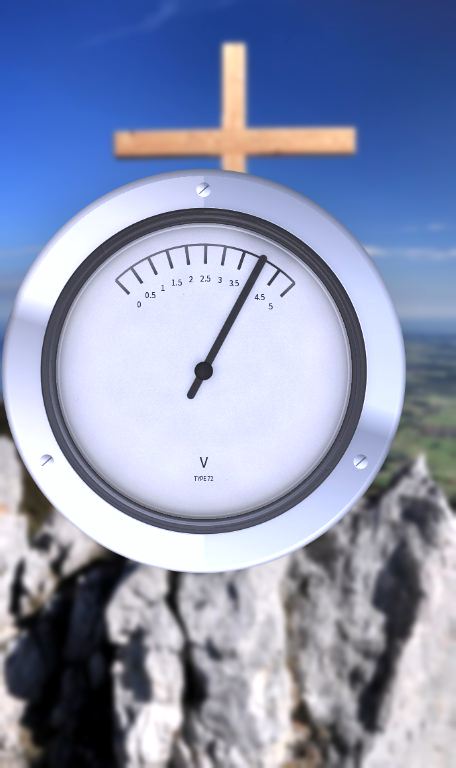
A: 4 V
